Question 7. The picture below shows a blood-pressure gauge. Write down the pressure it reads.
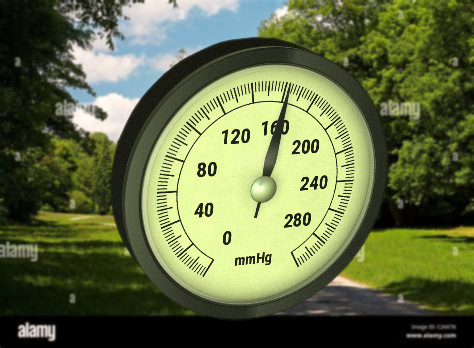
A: 160 mmHg
